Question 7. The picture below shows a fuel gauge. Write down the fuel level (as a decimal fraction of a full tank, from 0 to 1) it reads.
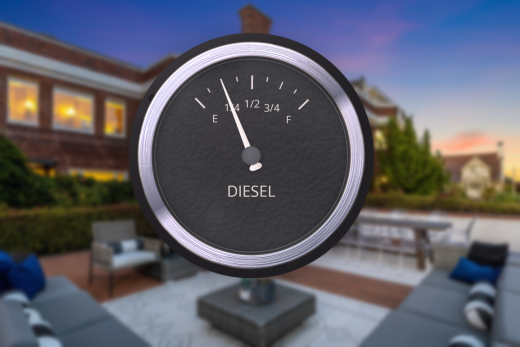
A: 0.25
